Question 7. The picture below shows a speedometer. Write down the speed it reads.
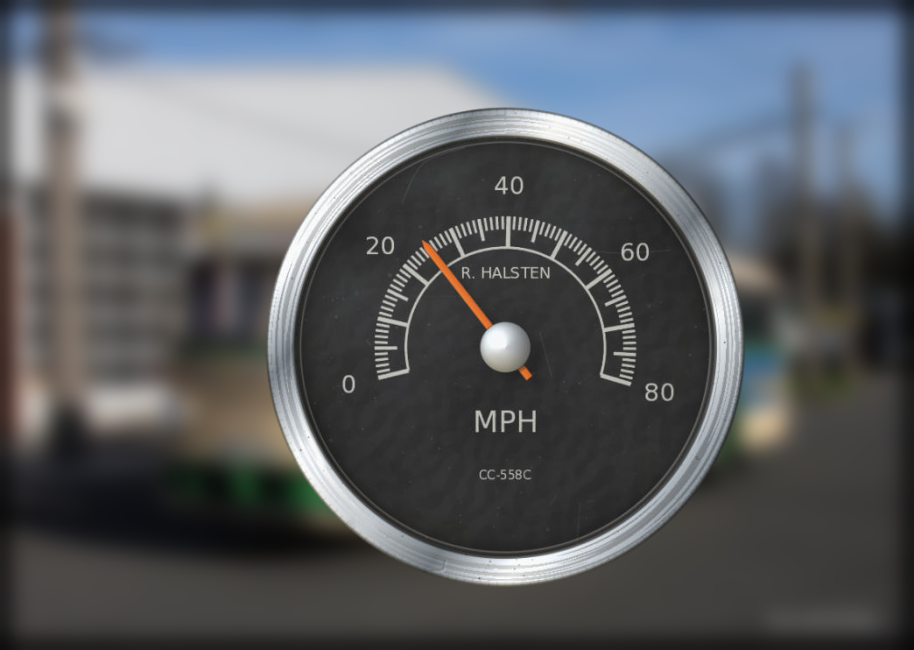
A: 25 mph
